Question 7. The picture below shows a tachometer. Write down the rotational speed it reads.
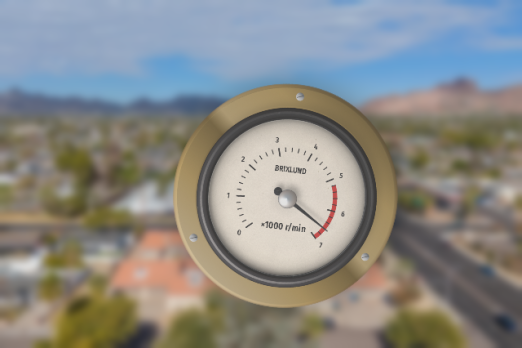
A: 6600 rpm
